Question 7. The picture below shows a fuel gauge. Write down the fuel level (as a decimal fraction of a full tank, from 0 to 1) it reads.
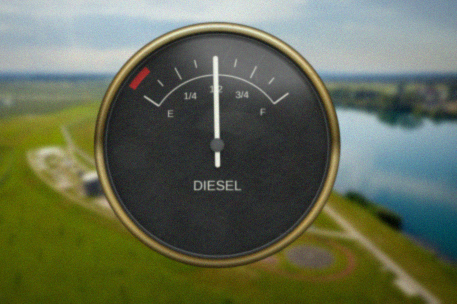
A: 0.5
